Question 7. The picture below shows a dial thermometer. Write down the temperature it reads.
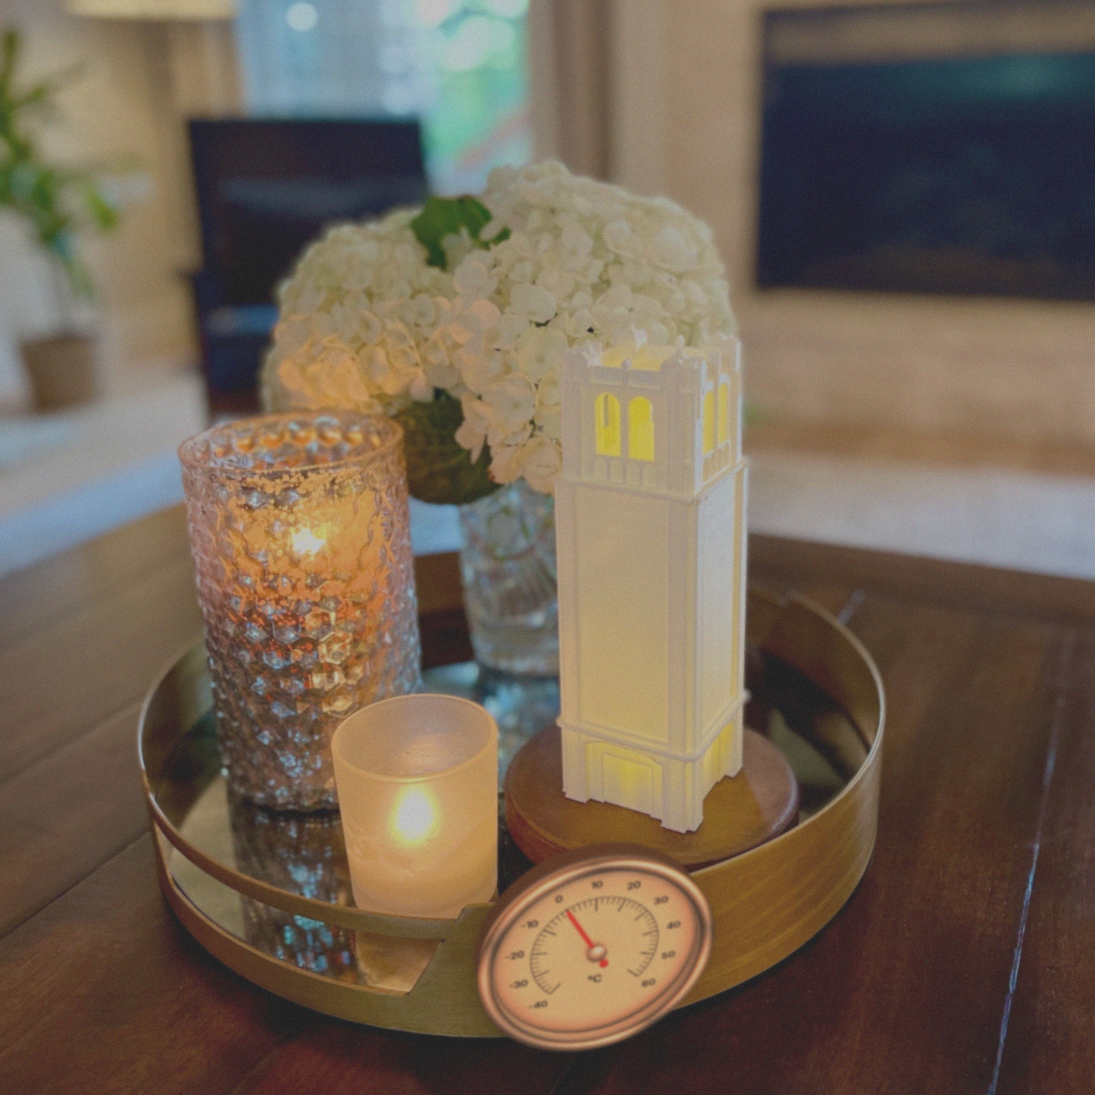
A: 0 °C
